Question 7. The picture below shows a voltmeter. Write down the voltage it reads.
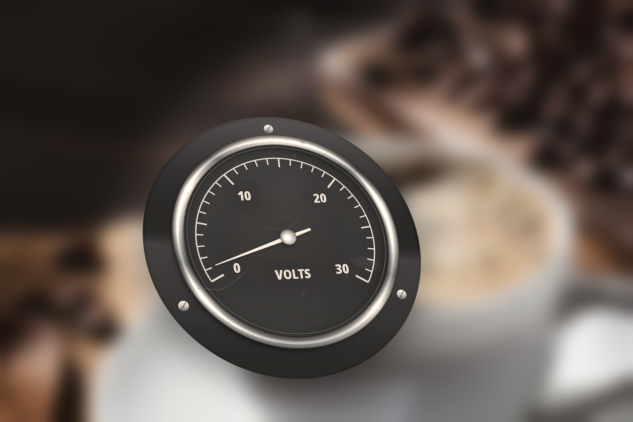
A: 1 V
